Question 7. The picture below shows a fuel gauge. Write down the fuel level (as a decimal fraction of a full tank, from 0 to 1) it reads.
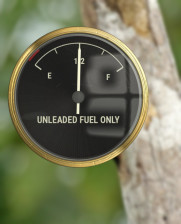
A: 0.5
